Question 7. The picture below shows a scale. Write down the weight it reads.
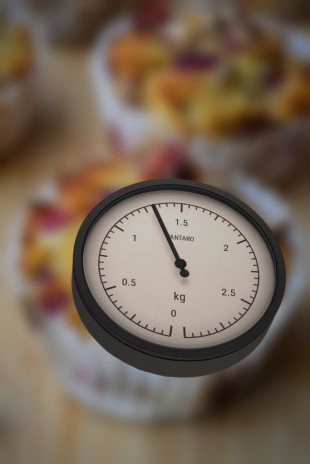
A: 1.3 kg
